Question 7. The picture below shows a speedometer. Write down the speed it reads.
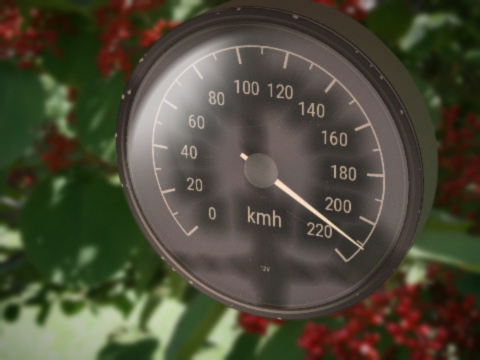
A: 210 km/h
